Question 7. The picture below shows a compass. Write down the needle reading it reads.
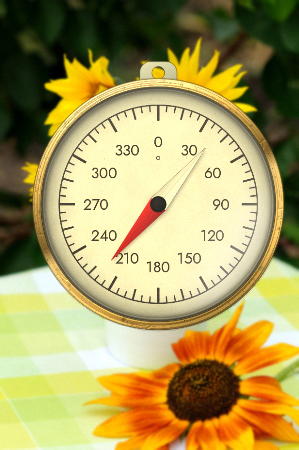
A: 220 °
